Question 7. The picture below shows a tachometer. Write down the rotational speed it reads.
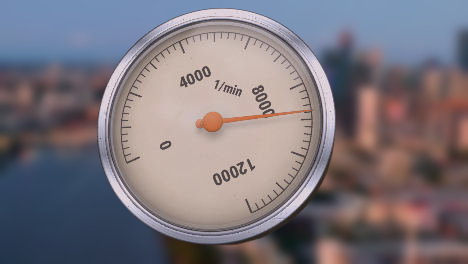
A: 8800 rpm
